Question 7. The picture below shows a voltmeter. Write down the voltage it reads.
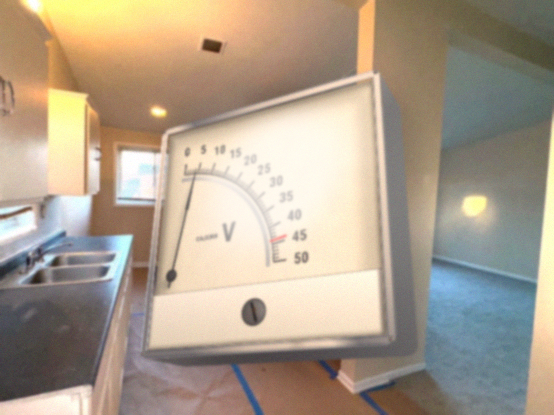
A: 5 V
